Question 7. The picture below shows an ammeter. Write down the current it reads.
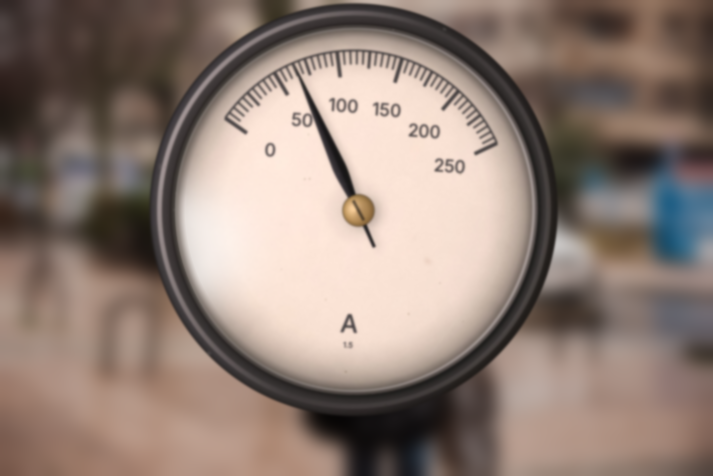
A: 65 A
